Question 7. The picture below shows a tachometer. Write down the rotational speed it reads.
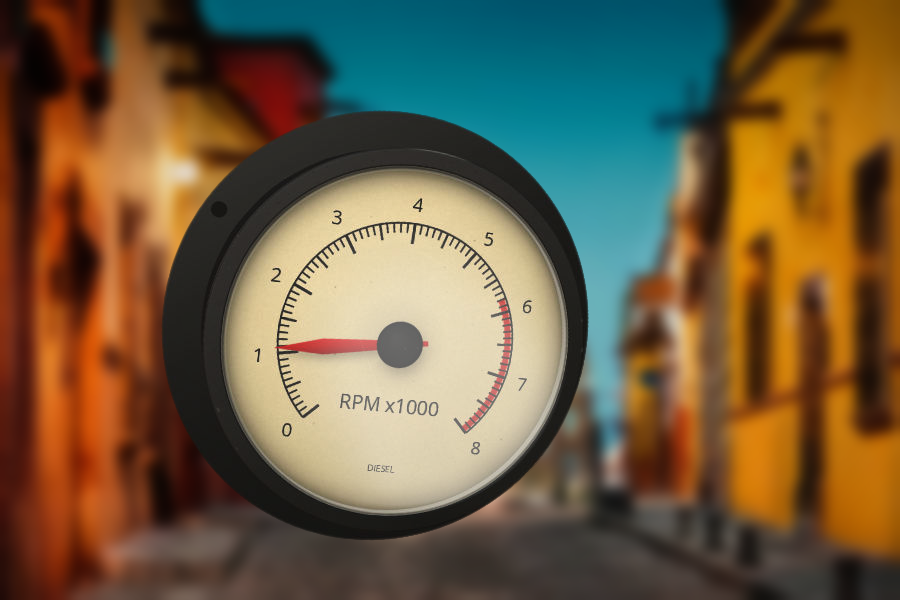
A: 1100 rpm
